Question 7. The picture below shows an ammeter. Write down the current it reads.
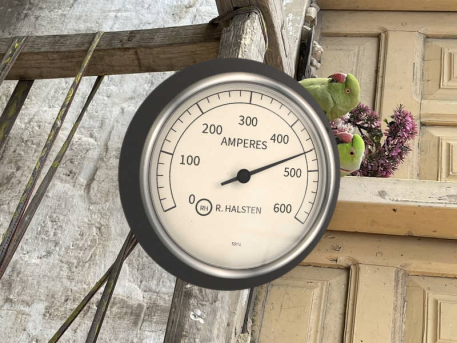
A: 460 A
